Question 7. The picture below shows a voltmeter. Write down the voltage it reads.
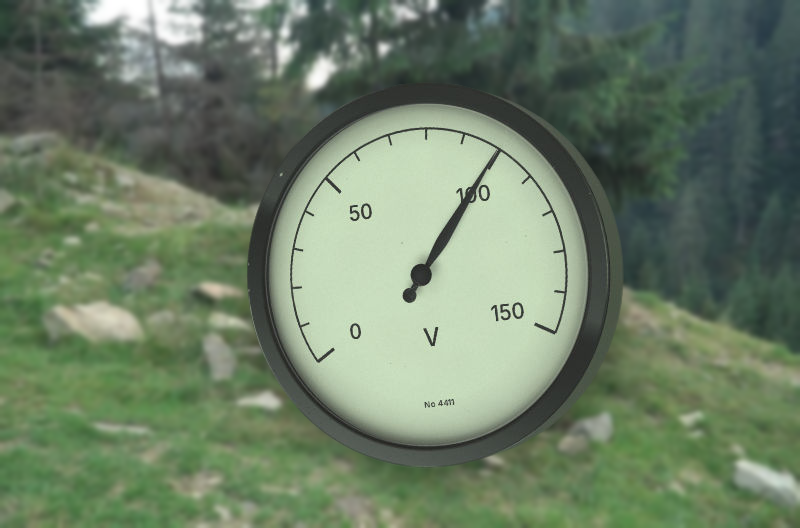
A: 100 V
